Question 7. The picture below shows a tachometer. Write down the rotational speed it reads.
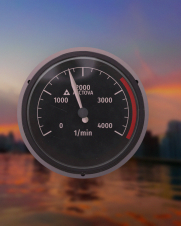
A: 1700 rpm
